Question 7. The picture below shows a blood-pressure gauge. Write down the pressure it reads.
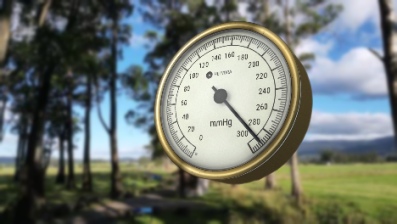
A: 290 mmHg
